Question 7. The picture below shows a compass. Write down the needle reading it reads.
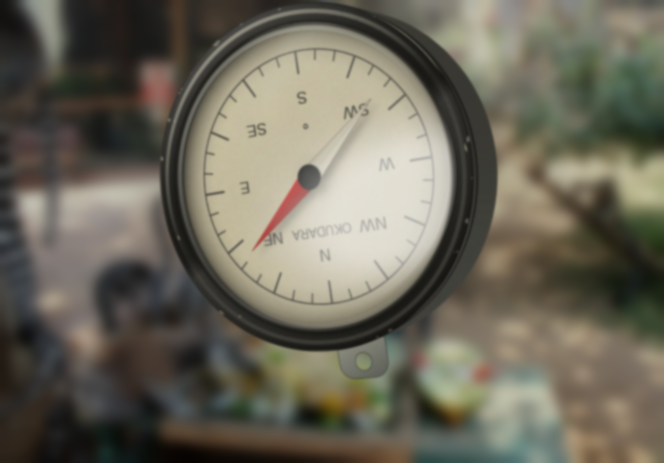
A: 50 °
